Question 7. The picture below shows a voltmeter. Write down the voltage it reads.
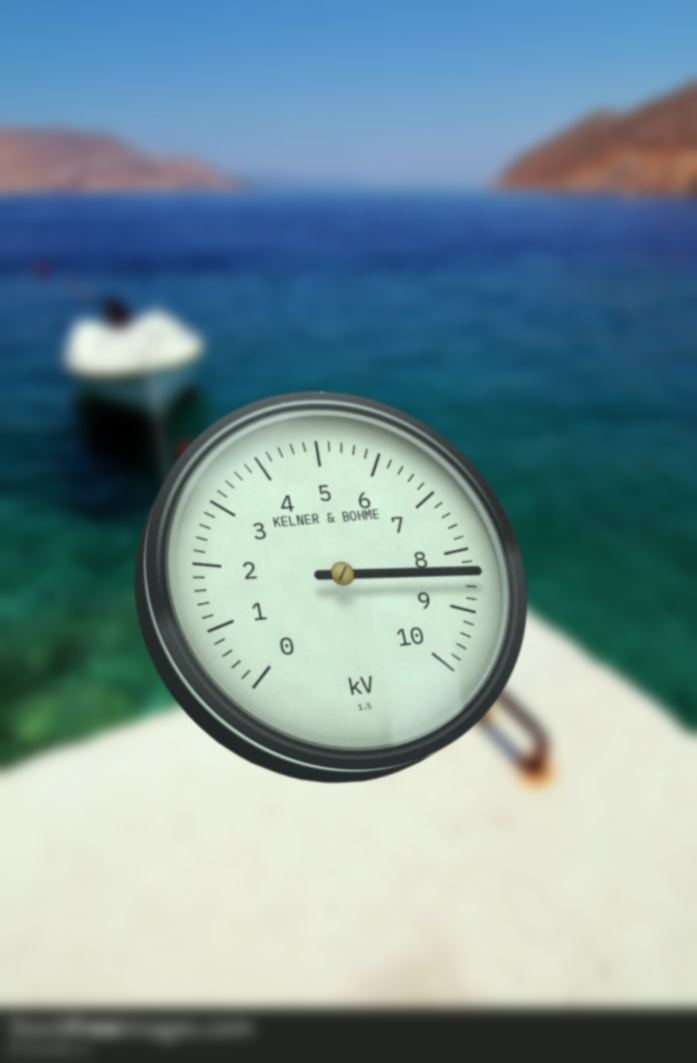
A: 8.4 kV
